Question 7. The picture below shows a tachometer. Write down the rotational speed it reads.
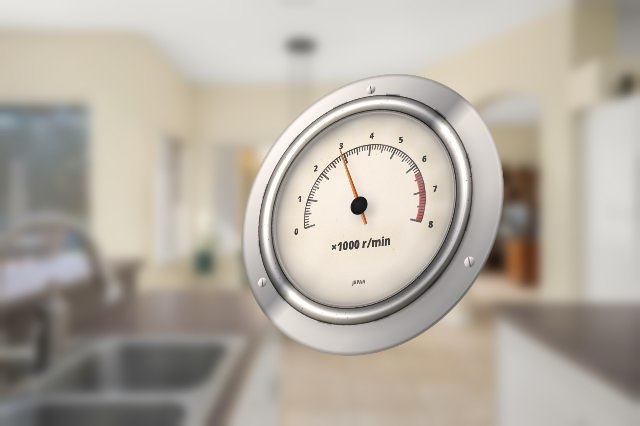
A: 3000 rpm
